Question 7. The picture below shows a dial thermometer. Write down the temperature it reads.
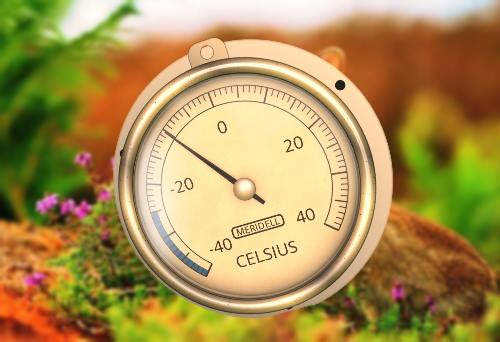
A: -10 °C
